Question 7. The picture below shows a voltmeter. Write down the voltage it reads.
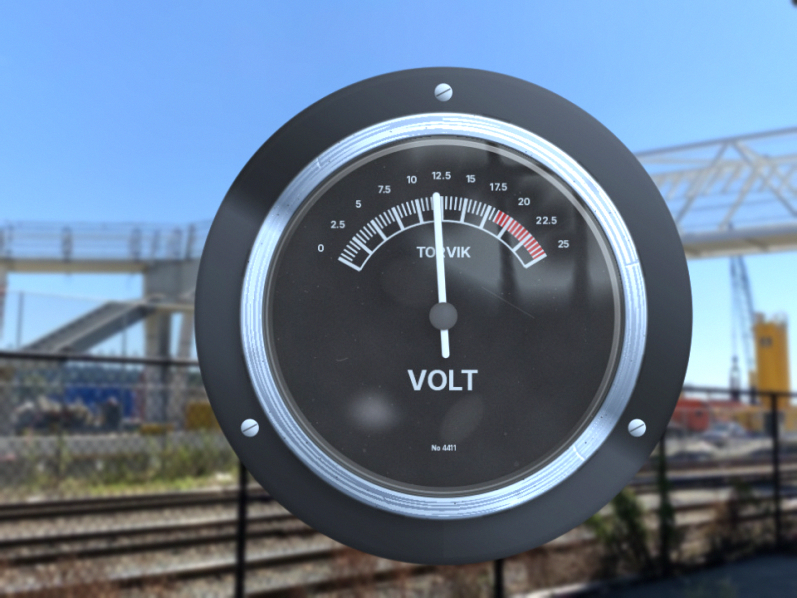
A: 12 V
